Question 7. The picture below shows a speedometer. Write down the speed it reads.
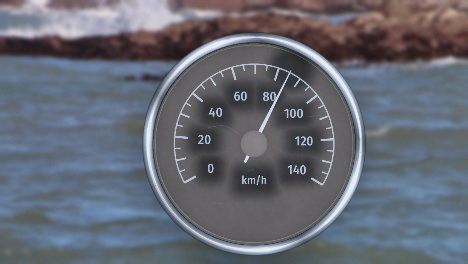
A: 85 km/h
